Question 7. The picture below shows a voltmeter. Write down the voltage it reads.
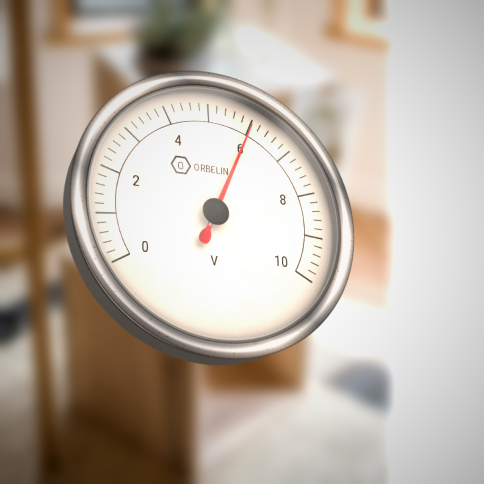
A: 6 V
